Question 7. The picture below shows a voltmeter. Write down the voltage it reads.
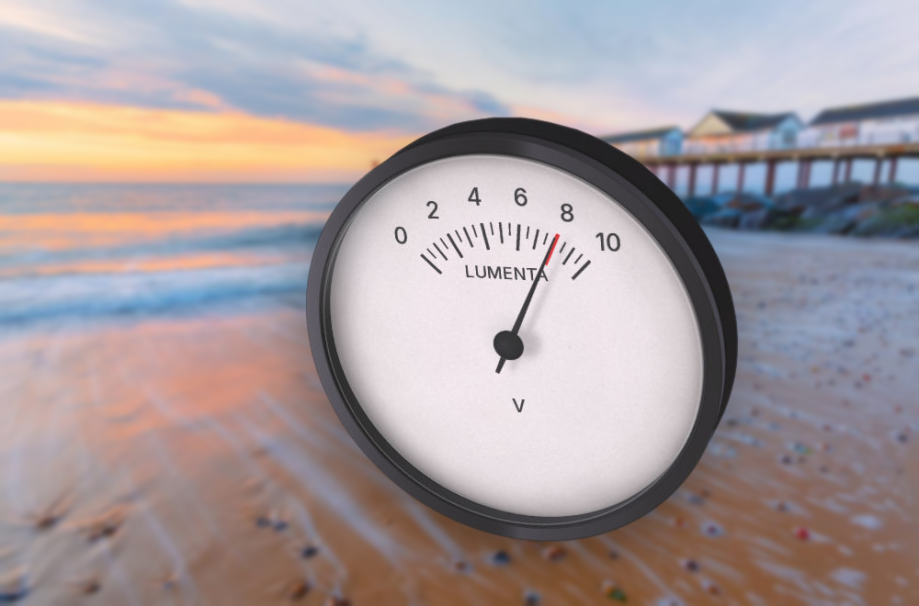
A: 8 V
